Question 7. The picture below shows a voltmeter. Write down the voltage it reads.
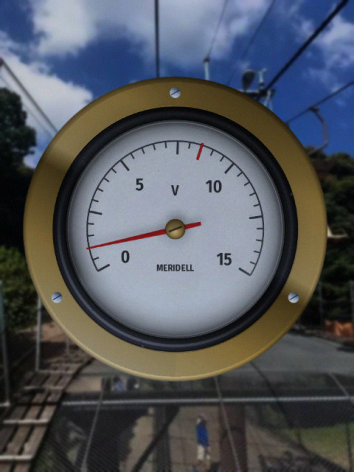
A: 1 V
